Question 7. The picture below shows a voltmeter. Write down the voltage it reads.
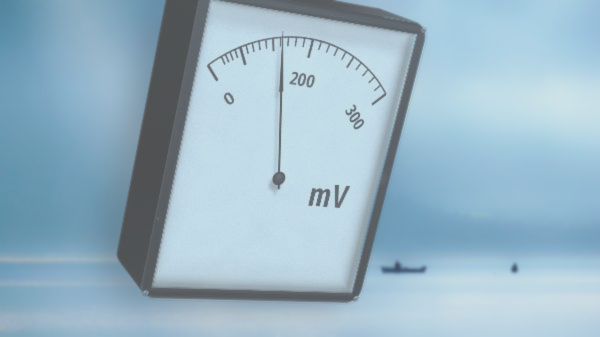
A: 160 mV
